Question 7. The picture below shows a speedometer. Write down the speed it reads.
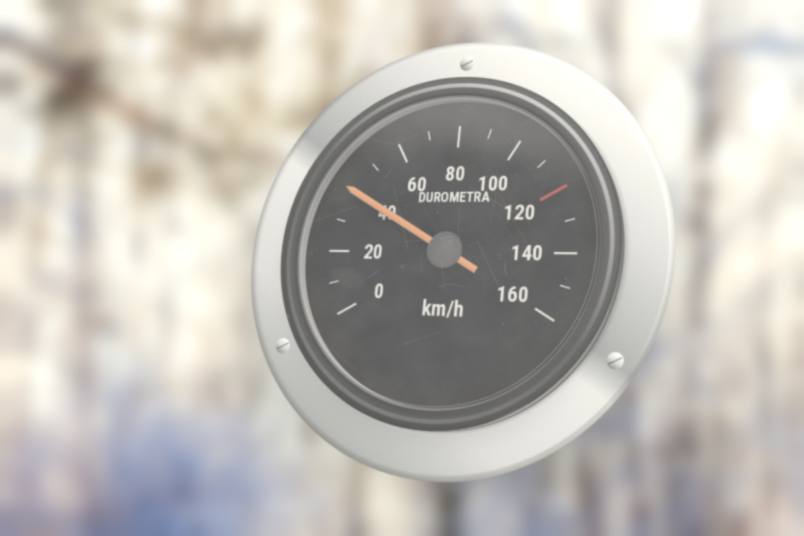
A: 40 km/h
